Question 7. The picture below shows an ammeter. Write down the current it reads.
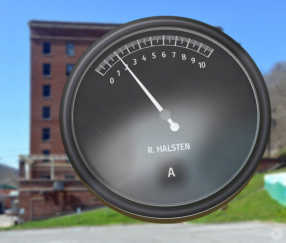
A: 2 A
